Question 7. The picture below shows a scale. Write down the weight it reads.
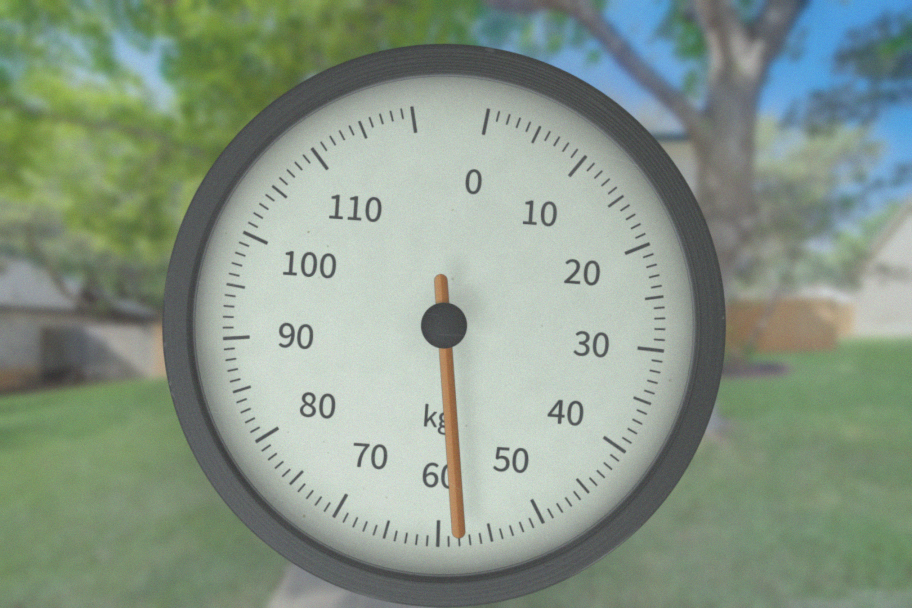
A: 58 kg
